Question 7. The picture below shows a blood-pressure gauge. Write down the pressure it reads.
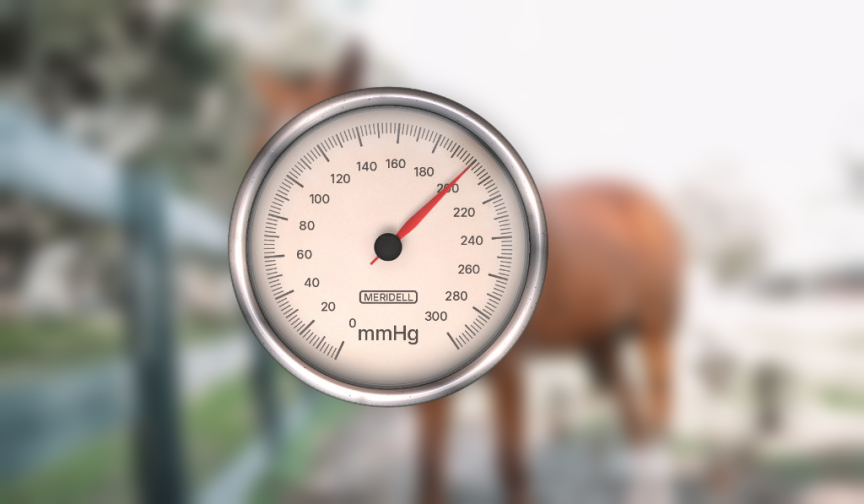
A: 200 mmHg
